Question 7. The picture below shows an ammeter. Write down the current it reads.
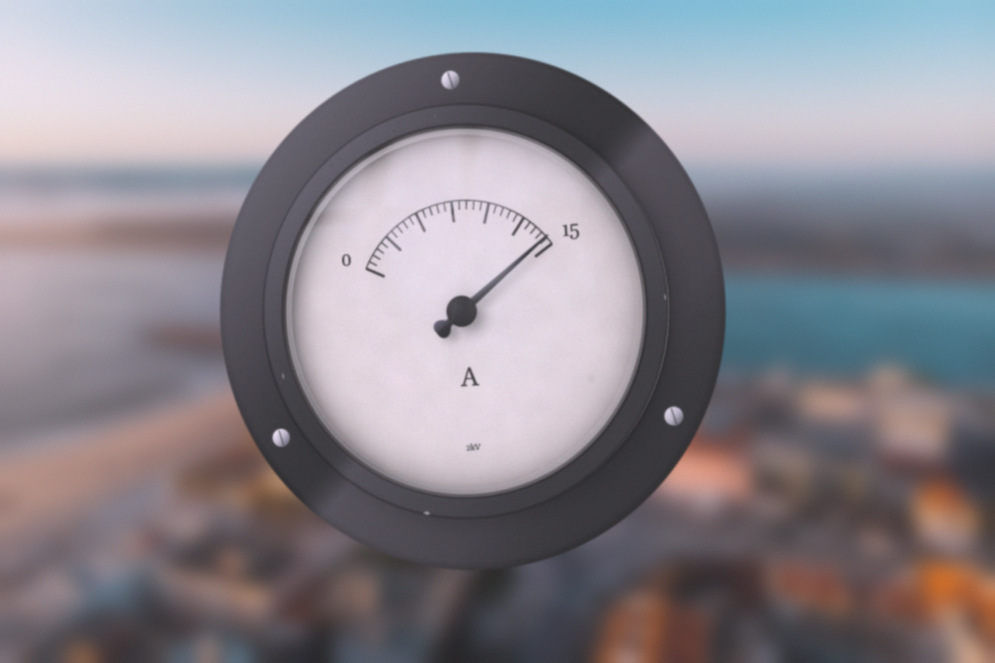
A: 14.5 A
